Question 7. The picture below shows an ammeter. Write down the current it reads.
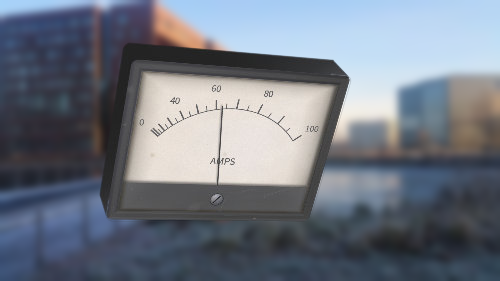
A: 62.5 A
